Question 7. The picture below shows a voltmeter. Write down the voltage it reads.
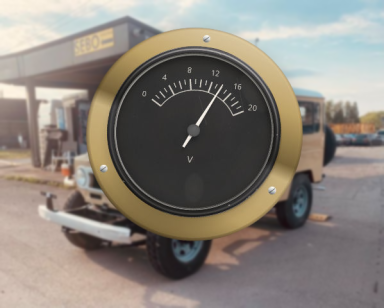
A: 14 V
